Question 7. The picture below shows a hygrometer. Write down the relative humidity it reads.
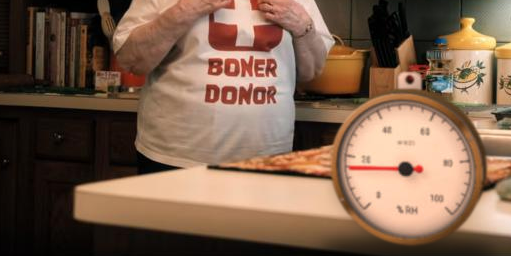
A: 16 %
